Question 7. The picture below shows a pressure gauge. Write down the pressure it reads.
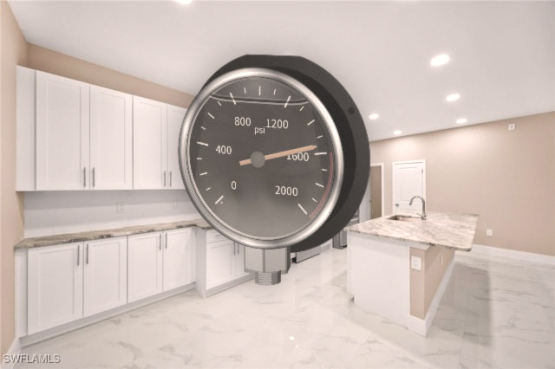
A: 1550 psi
